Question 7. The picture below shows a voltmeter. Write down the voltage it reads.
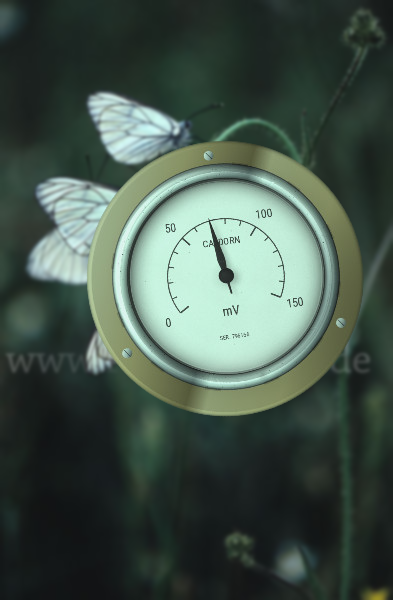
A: 70 mV
